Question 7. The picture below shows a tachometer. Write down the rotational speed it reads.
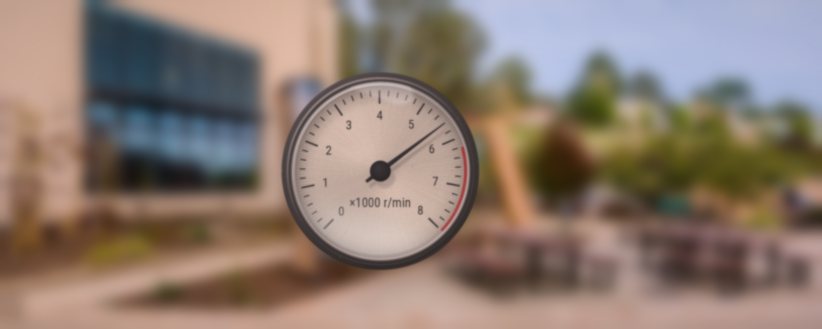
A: 5600 rpm
